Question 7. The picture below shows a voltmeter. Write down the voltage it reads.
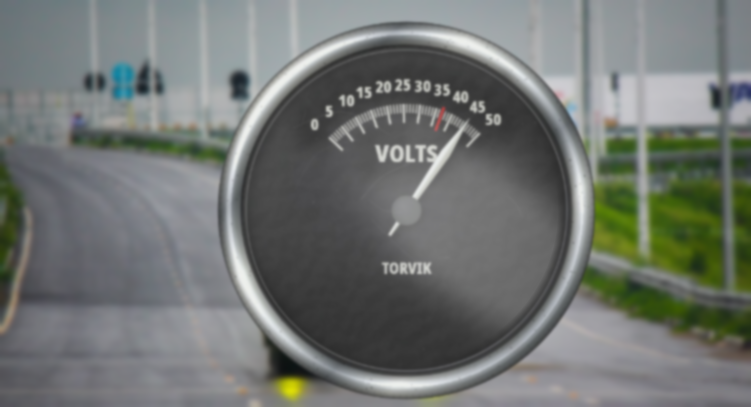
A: 45 V
